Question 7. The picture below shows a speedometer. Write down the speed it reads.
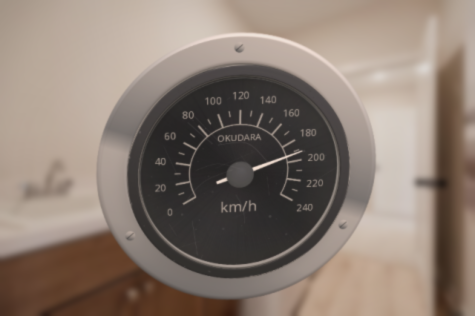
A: 190 km/h
